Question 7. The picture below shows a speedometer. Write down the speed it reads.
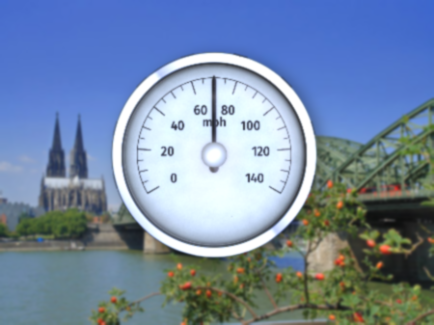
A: 70 mph
